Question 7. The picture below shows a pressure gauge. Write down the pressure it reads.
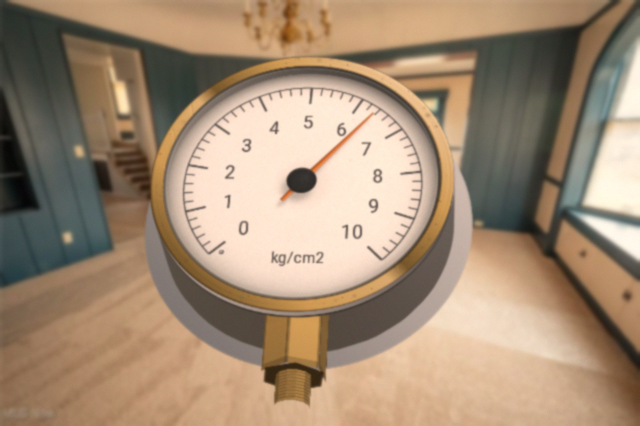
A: 6.4 kg/cm²
